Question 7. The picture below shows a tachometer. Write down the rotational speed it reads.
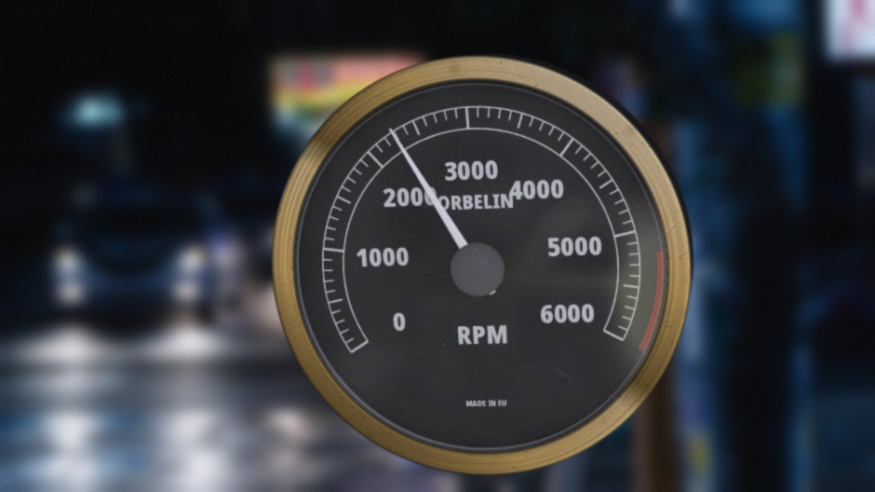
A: 2300 rpm
